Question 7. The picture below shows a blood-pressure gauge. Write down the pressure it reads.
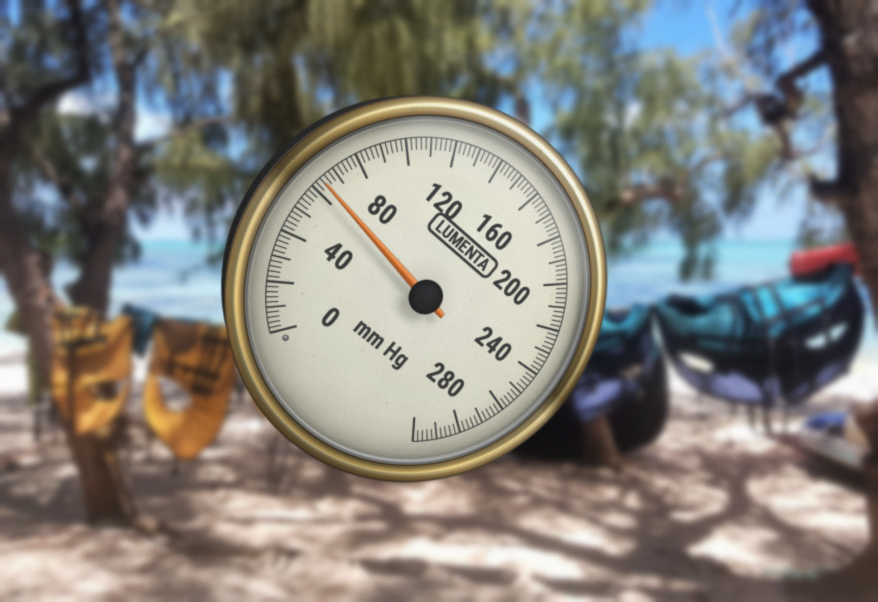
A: 64 mmHg
